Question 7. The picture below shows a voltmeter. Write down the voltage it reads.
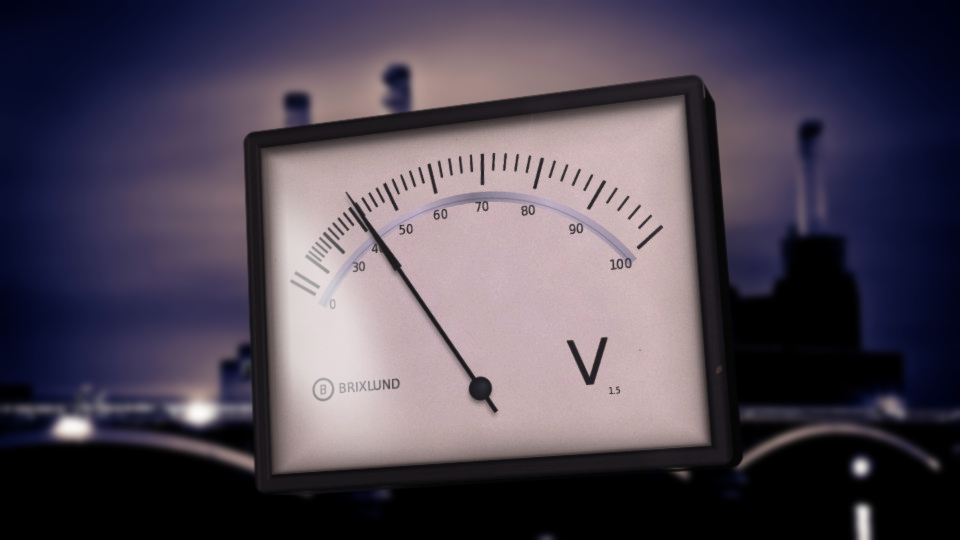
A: 42 V
